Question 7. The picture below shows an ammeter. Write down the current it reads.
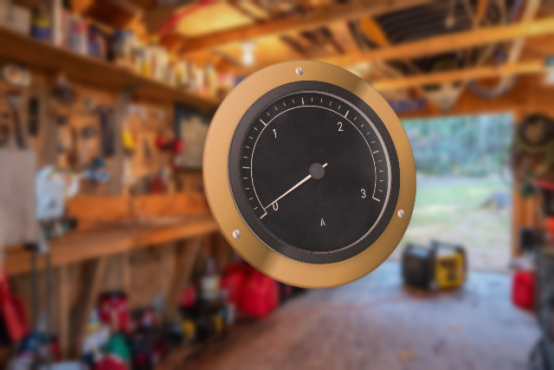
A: 0.05 A
